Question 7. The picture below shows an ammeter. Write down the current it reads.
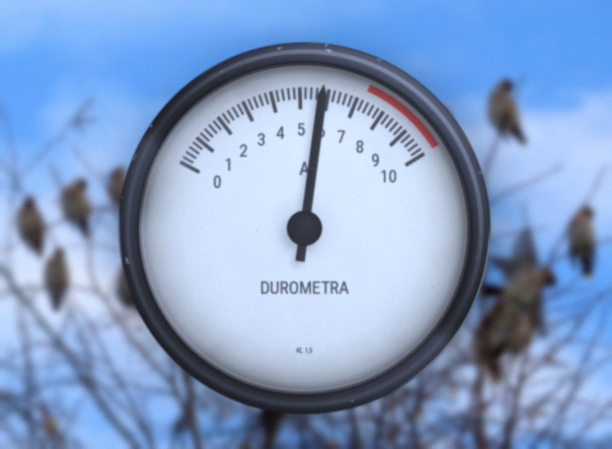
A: 5.8 A
